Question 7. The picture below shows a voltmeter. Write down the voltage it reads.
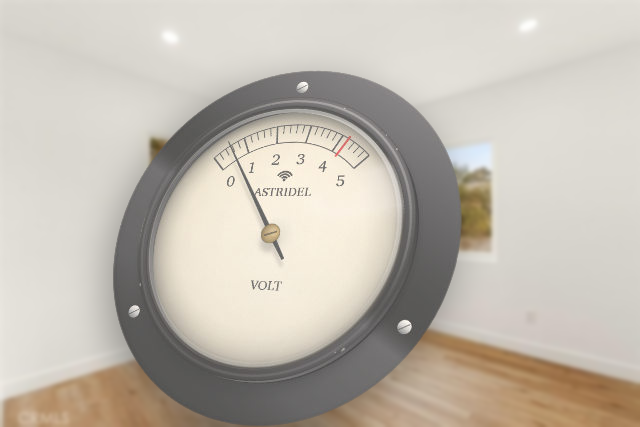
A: 0.6 V
